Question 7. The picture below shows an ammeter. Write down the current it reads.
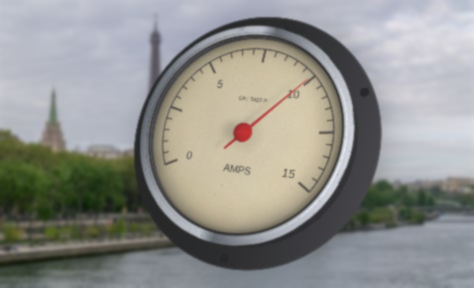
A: 10 A
